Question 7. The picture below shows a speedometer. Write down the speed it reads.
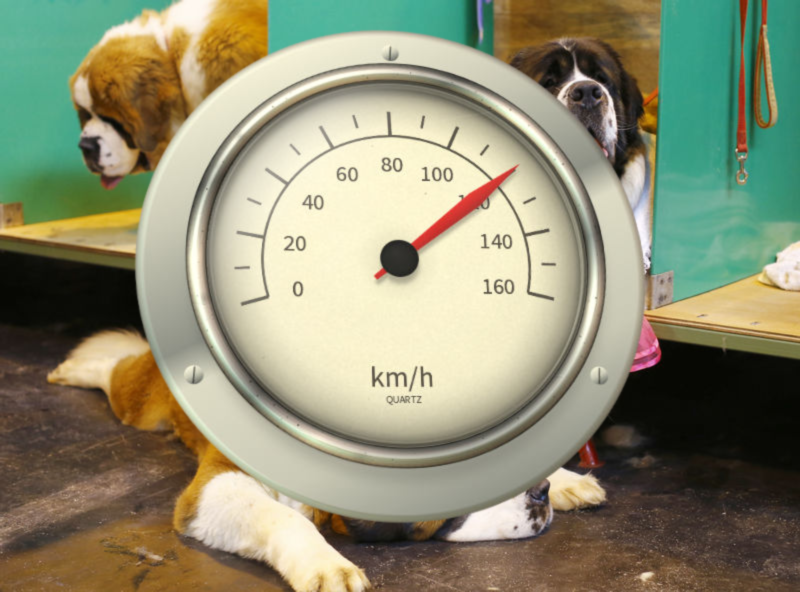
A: 120 km/h
